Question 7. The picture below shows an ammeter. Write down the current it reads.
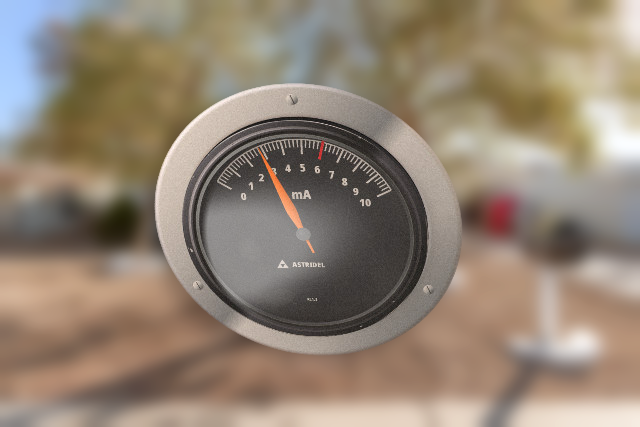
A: 3 mA
